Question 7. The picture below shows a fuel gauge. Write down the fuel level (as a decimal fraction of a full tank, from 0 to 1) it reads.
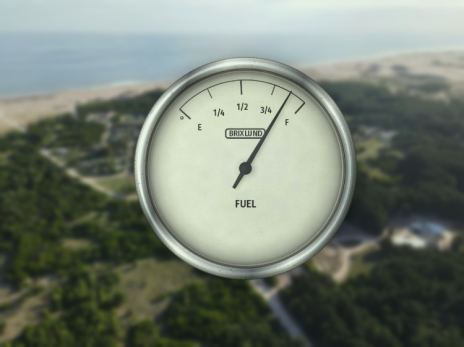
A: 0.875
